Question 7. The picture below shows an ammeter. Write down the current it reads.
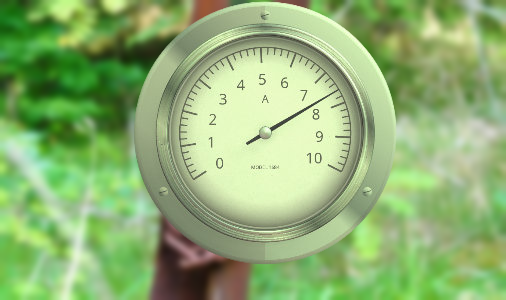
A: 7.6 A
